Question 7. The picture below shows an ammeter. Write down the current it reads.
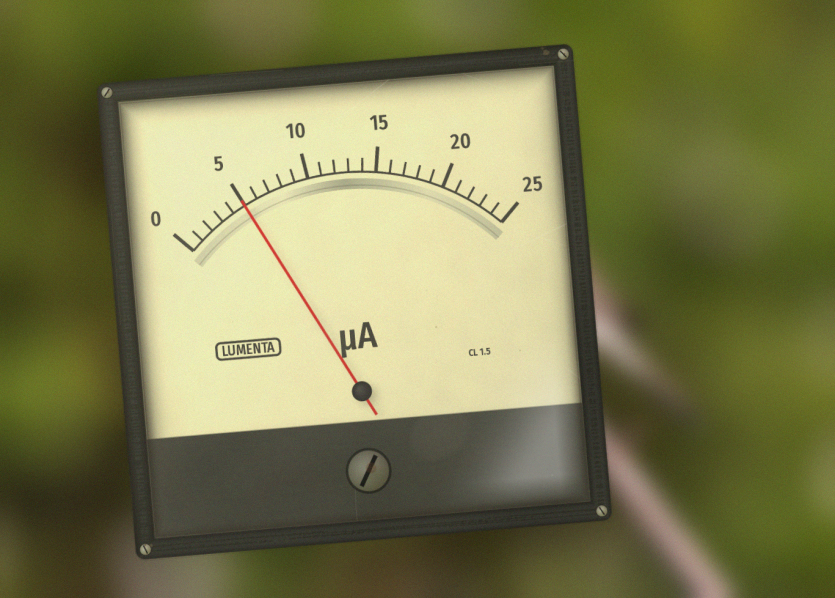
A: 5 µA
